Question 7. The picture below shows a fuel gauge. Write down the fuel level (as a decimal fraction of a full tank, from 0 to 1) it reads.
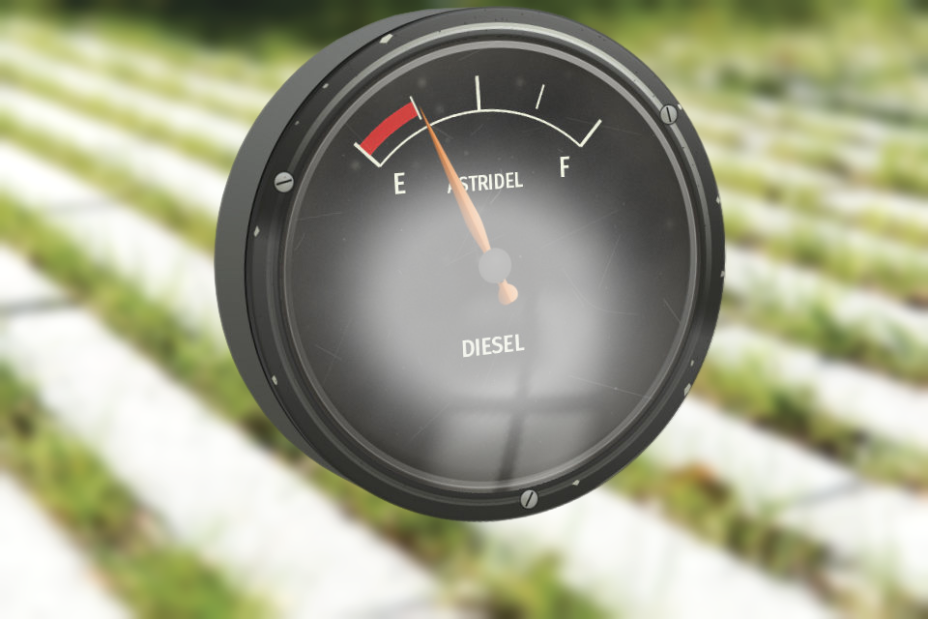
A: 0.25
